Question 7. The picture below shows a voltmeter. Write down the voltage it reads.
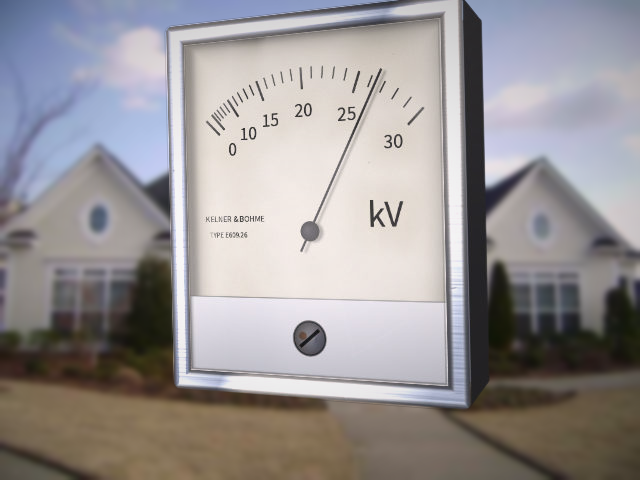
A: 26.5 kV
